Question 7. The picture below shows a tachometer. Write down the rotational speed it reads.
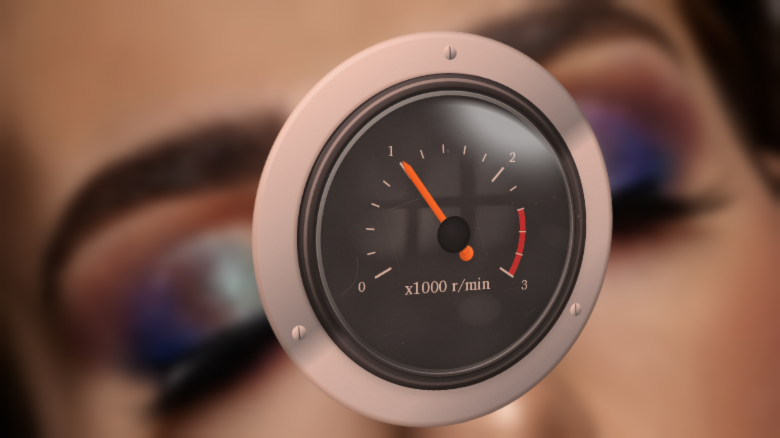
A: 1000 rpm
